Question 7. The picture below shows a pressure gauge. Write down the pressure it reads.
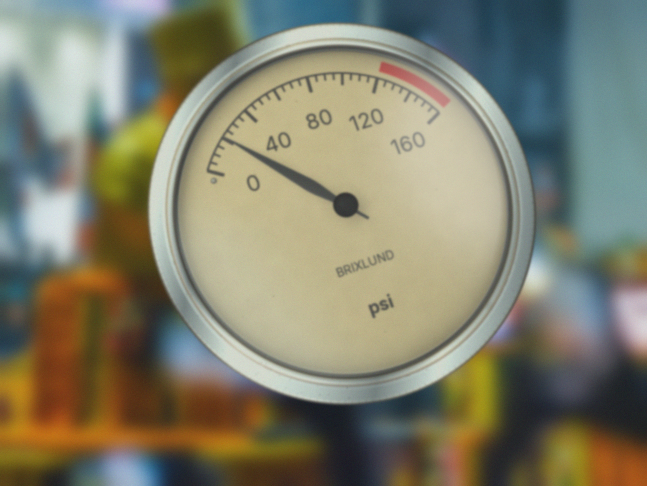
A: 20 psi
